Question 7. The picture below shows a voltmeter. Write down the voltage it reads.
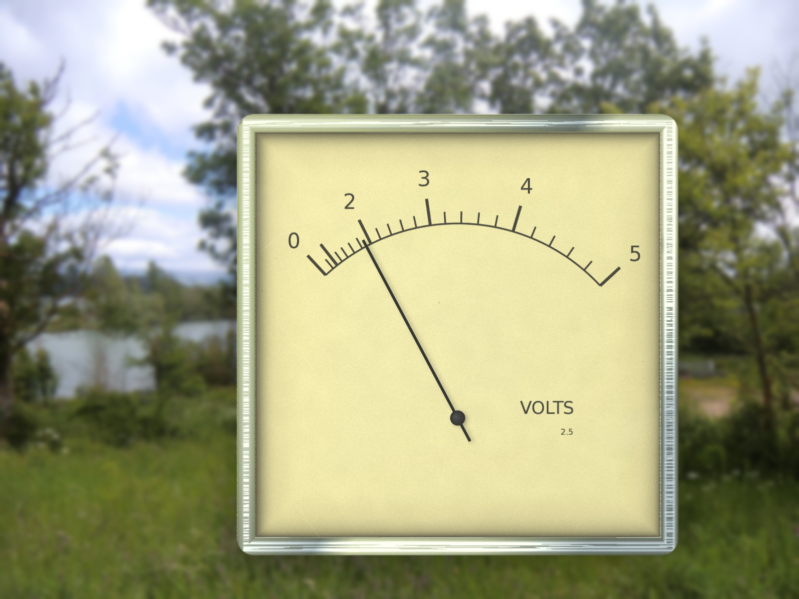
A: 1.9 V
